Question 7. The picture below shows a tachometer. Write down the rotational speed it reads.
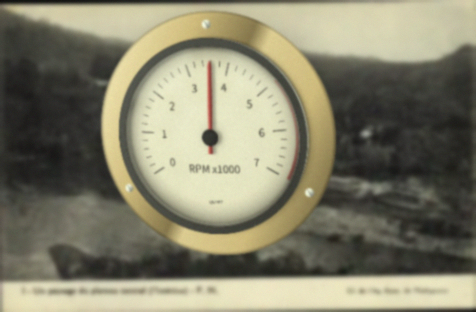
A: 3600 rpm
